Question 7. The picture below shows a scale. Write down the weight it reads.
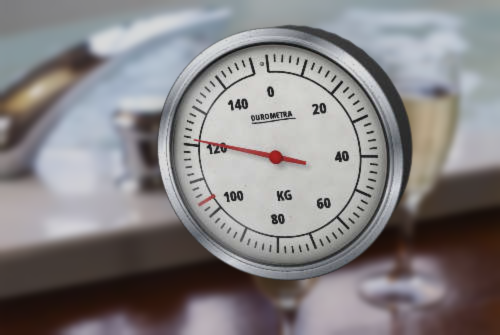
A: 122 kg
